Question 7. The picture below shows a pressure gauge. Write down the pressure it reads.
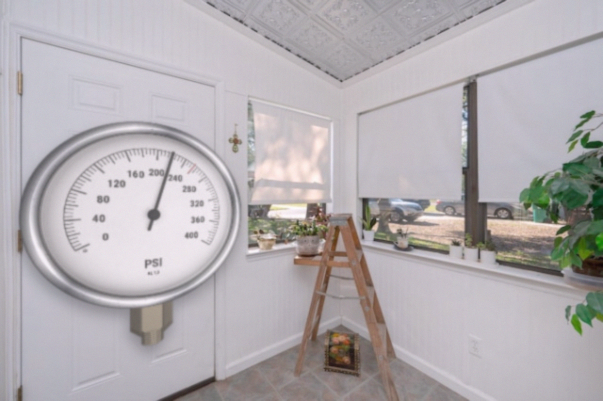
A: 220 psi
